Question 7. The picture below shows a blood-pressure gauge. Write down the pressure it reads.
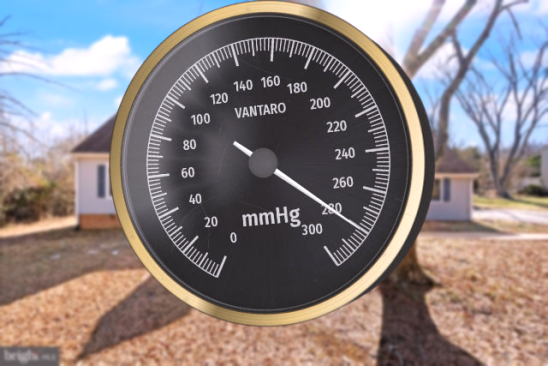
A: 280 mmHg
